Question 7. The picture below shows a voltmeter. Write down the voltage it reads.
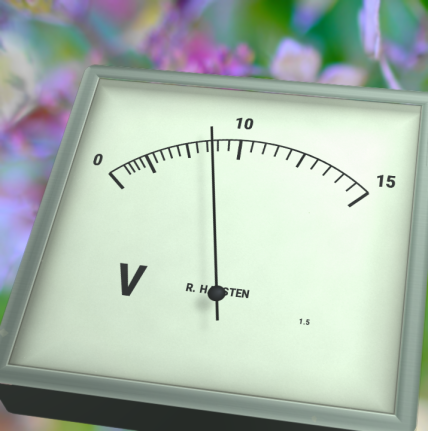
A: 8.75 V
